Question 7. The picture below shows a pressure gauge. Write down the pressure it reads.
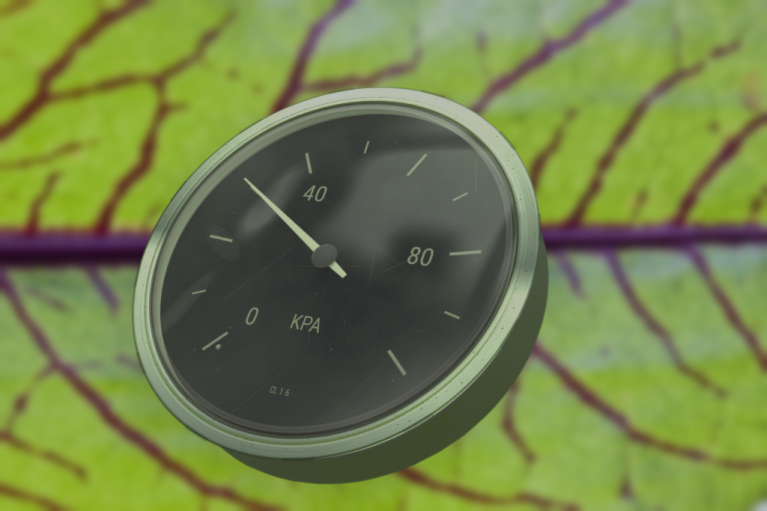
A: 30 kPa
